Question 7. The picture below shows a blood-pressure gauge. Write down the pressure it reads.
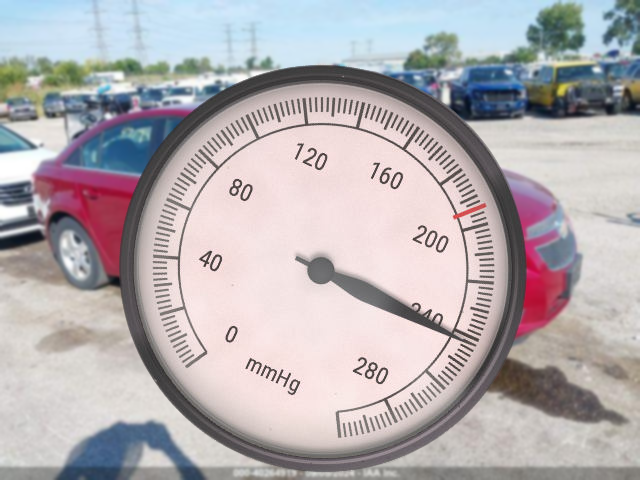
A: 242 mmHg
